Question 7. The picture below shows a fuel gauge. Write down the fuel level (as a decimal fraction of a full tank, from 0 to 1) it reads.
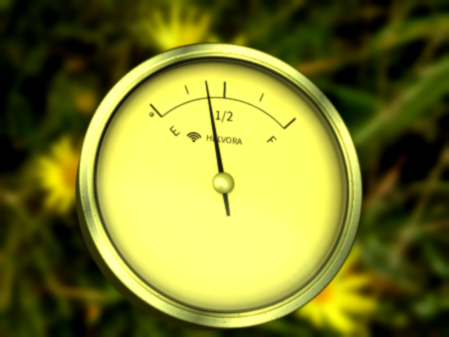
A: 0.375
